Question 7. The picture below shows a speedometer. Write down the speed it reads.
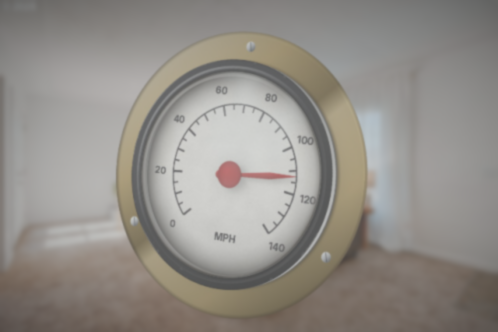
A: 112.5 mph
